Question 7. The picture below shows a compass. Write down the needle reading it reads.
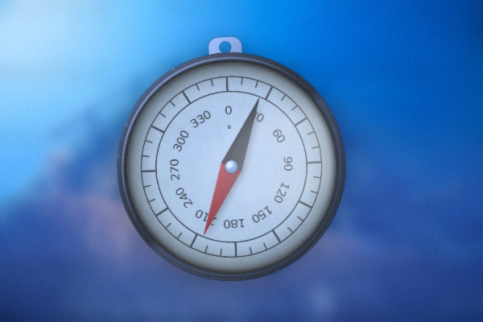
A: 205 °
